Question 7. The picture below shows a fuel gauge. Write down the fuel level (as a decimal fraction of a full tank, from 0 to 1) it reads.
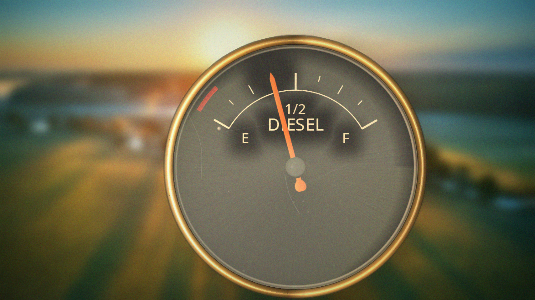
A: 0.375
